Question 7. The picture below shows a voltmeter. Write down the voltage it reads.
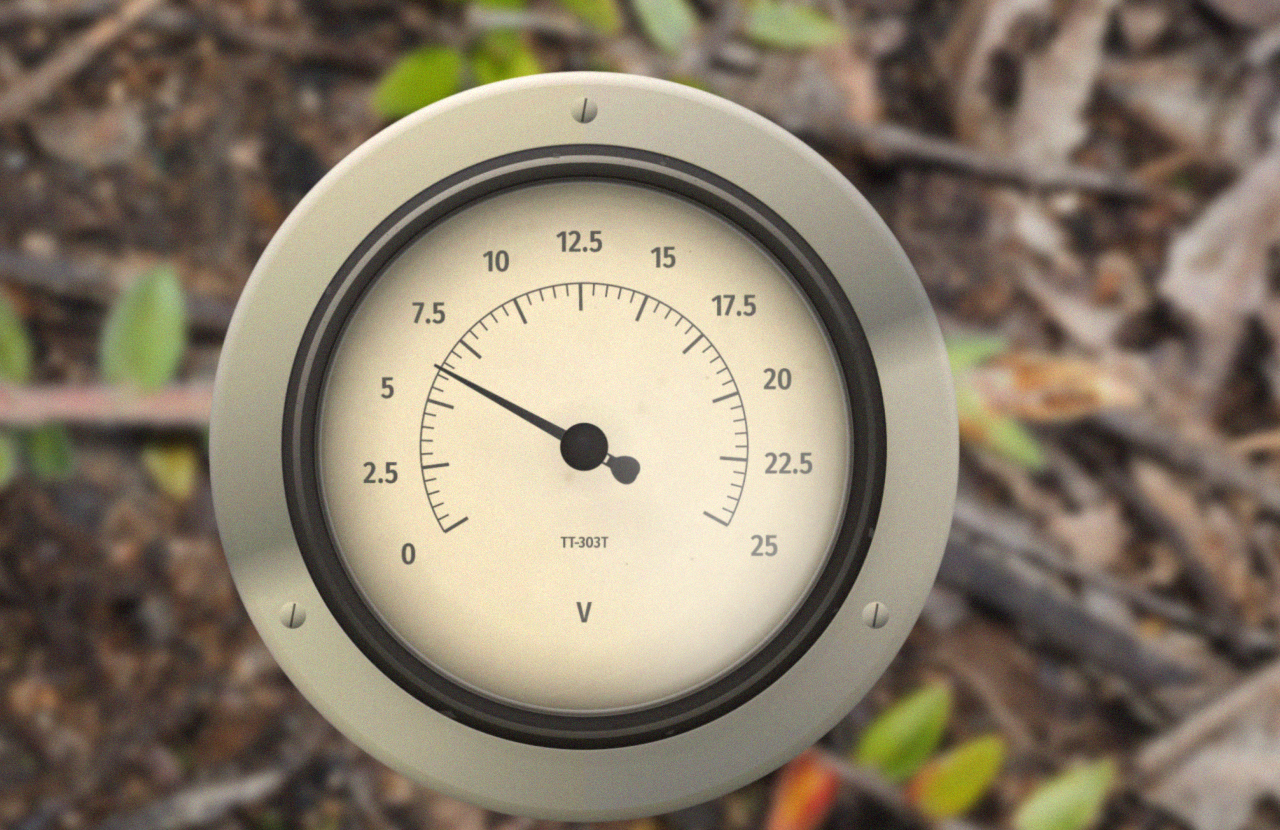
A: 6.25 V
